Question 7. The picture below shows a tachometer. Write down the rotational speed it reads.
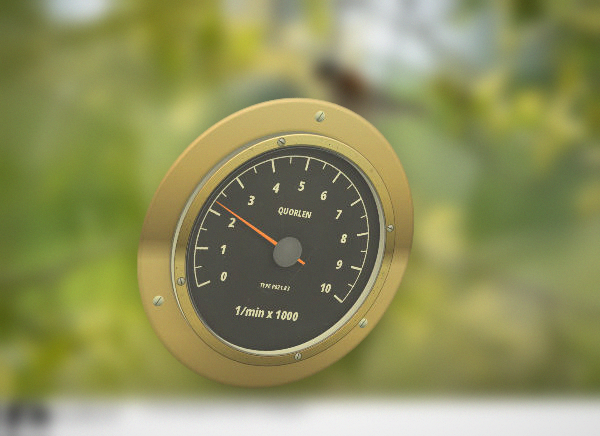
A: 2250 rpm
